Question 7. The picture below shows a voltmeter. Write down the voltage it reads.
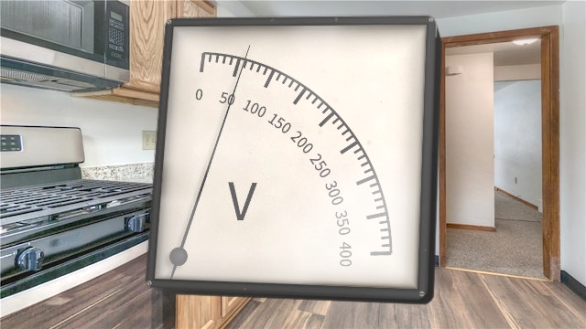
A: 60 V
